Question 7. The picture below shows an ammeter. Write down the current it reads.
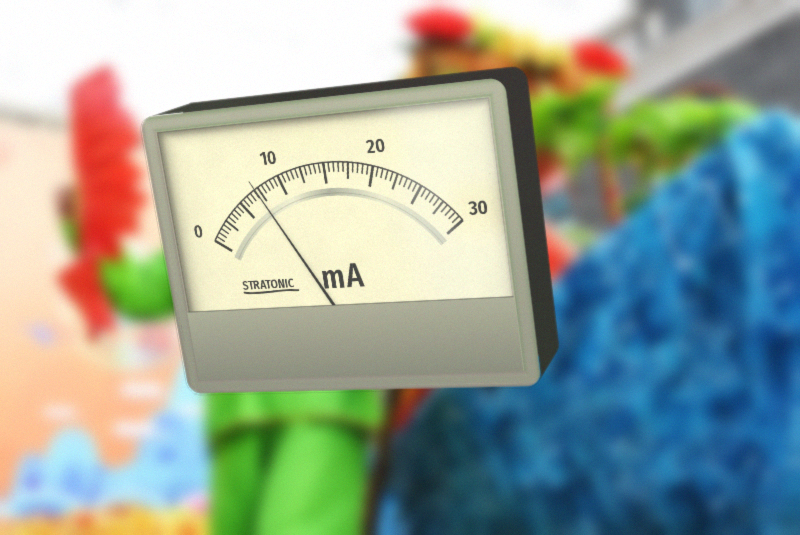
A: 7.5 mA
